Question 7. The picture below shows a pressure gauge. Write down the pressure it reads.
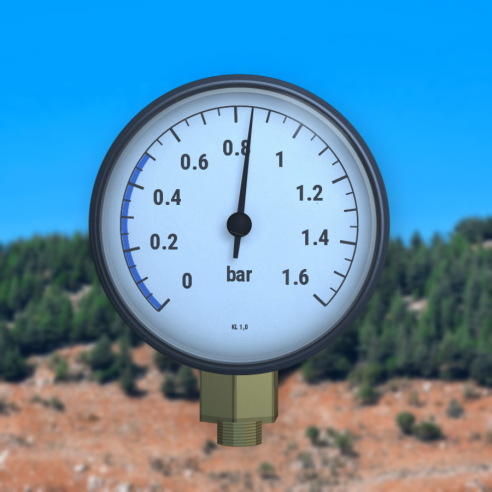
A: 0.85 bar
